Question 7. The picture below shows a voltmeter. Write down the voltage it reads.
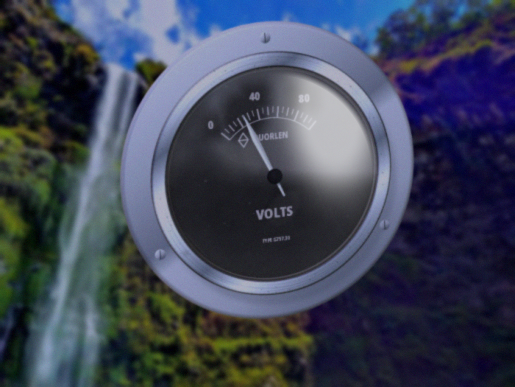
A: 25 V
